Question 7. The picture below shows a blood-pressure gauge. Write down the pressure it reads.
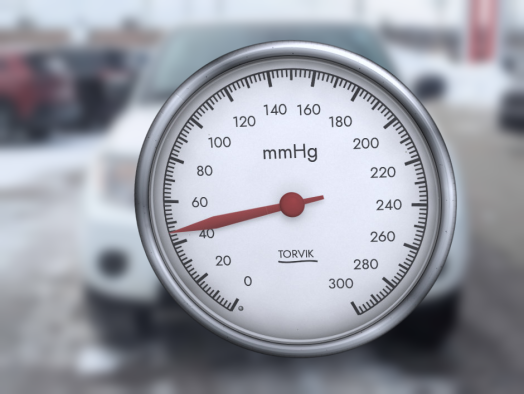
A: 46 mmHg
